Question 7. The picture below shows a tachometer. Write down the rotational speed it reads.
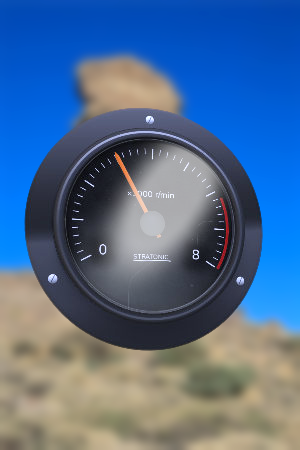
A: 3000 rpm
